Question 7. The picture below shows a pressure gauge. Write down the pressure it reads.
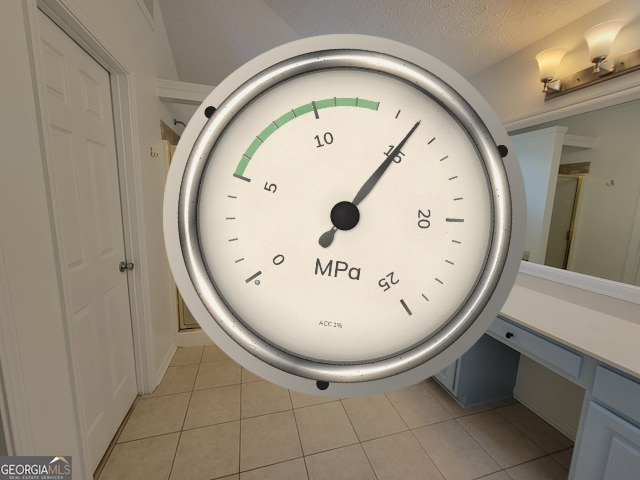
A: 15 MPa
